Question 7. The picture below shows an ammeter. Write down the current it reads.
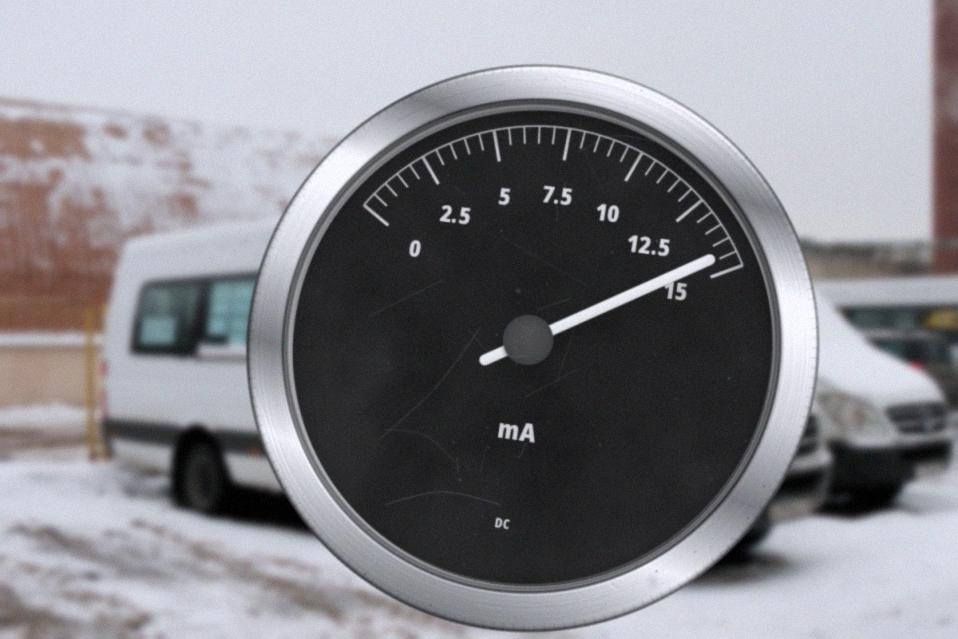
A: 14.5 mA
